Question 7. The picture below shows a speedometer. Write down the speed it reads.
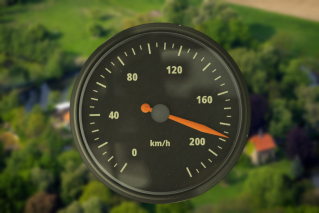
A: 187.5 km/h
